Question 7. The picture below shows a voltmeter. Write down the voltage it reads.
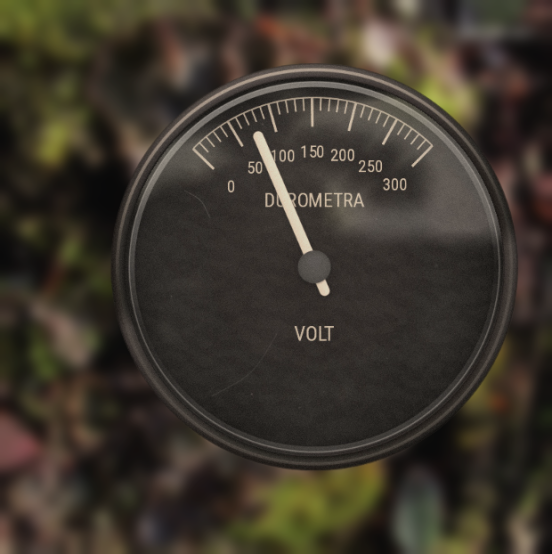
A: 75 V
